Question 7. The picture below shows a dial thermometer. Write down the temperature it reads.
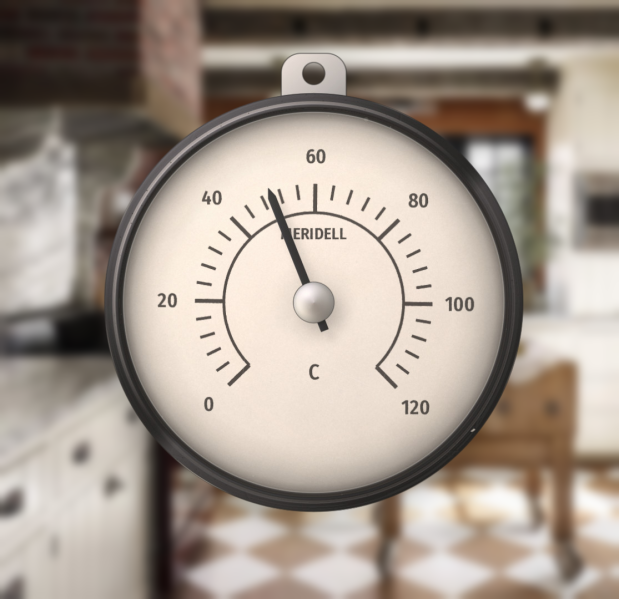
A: 50 °C
